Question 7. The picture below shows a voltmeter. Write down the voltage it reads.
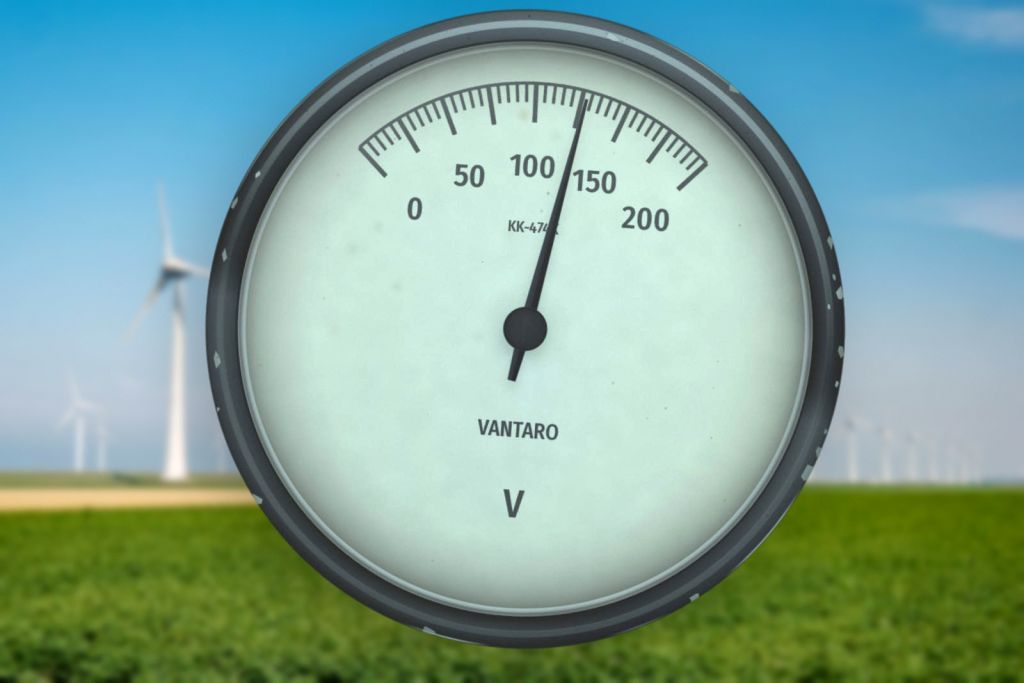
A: 127.5 V
